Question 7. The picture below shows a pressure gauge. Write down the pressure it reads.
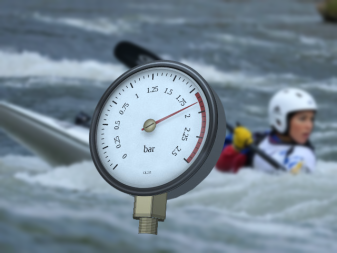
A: 1.9 bar
